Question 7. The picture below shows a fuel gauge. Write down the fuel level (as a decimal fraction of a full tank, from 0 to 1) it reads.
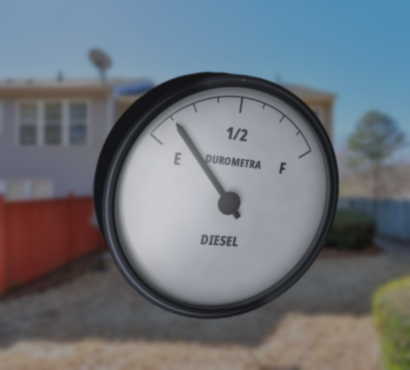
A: 0.125
